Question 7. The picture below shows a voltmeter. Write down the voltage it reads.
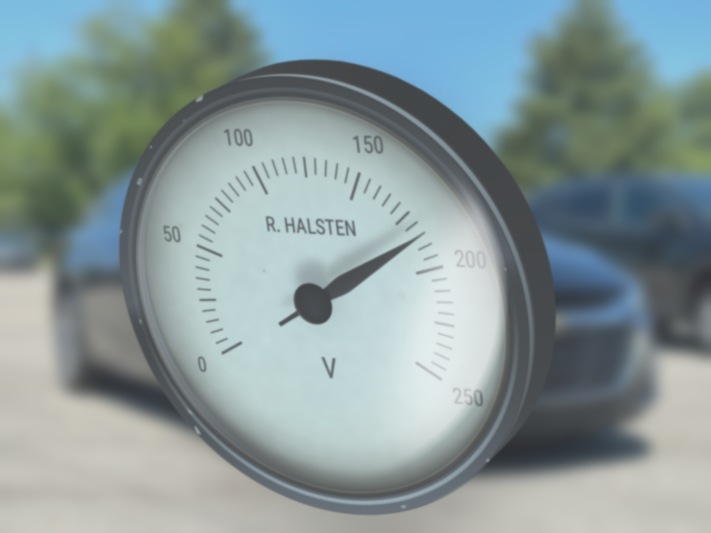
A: 185 V
